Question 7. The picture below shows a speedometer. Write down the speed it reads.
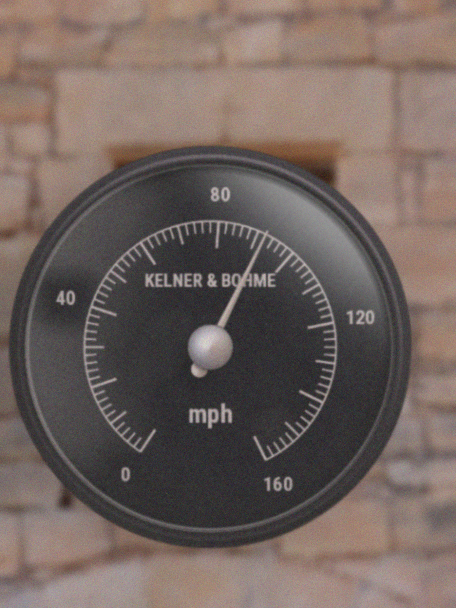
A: 92 mph
